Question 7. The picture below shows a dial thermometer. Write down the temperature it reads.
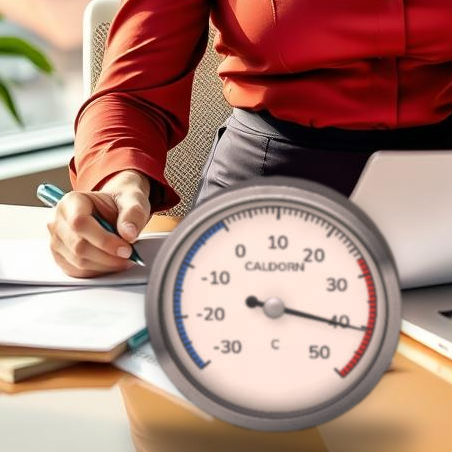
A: 40 °C
